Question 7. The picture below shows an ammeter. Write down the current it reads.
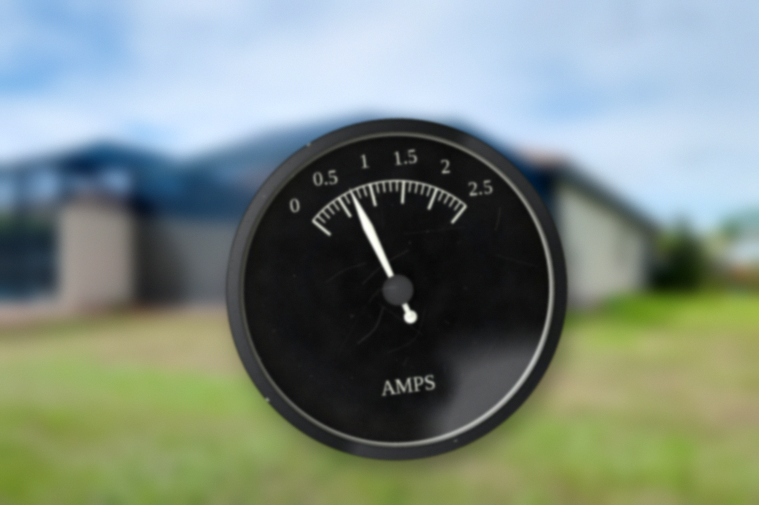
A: 0.7 A
